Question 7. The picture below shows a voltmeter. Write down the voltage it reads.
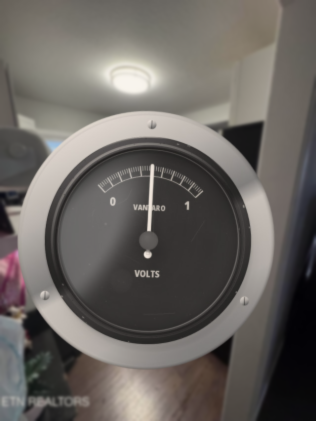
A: 0.5 V
